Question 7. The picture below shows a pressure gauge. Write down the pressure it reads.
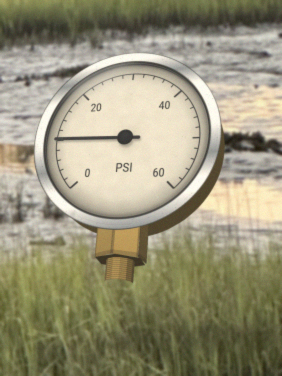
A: 10 psi
